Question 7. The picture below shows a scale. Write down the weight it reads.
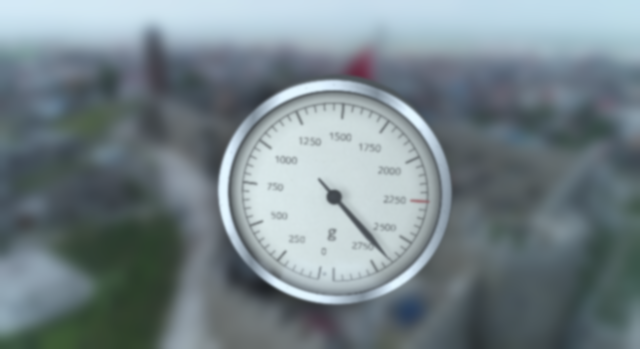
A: 2650 g
